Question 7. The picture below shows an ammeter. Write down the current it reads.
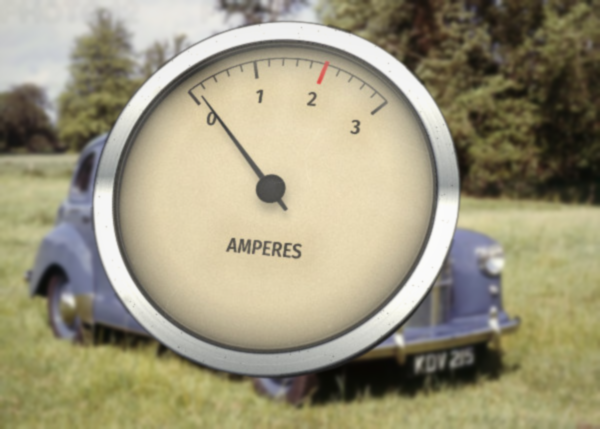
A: 0.1 A
